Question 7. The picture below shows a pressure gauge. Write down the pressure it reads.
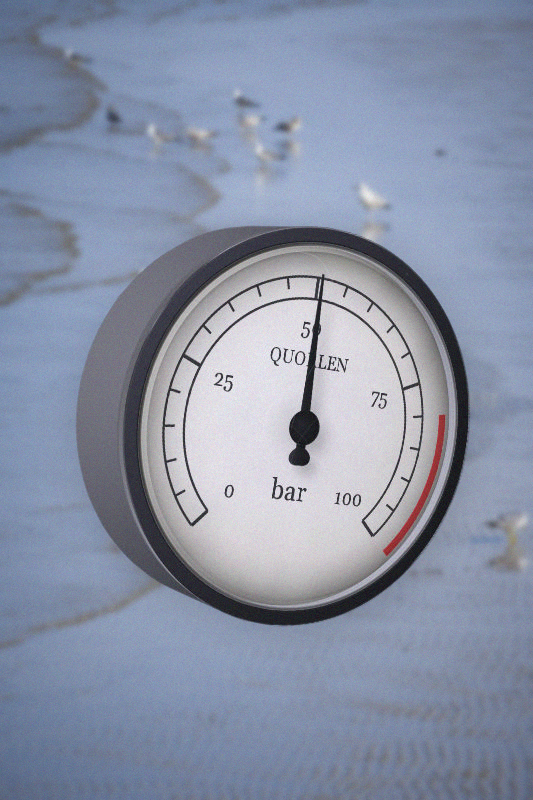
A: 50 bar
